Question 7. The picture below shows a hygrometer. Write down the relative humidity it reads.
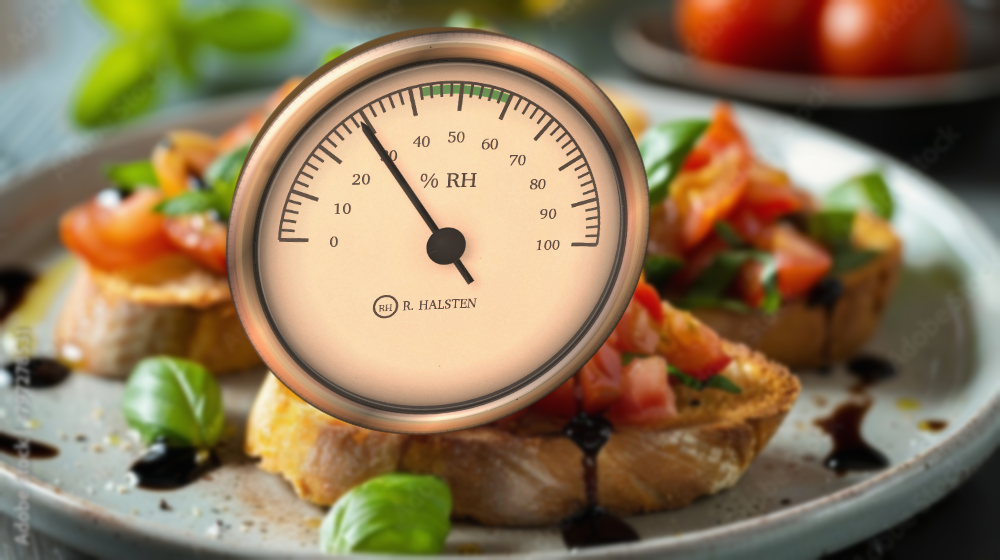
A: 29 %
